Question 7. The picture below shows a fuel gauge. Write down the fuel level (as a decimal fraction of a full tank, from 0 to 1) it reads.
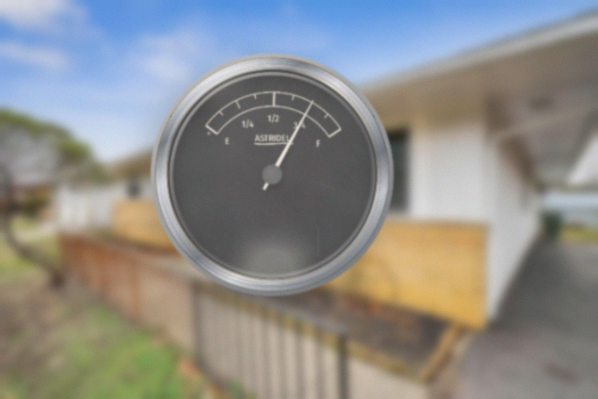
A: 0.75
